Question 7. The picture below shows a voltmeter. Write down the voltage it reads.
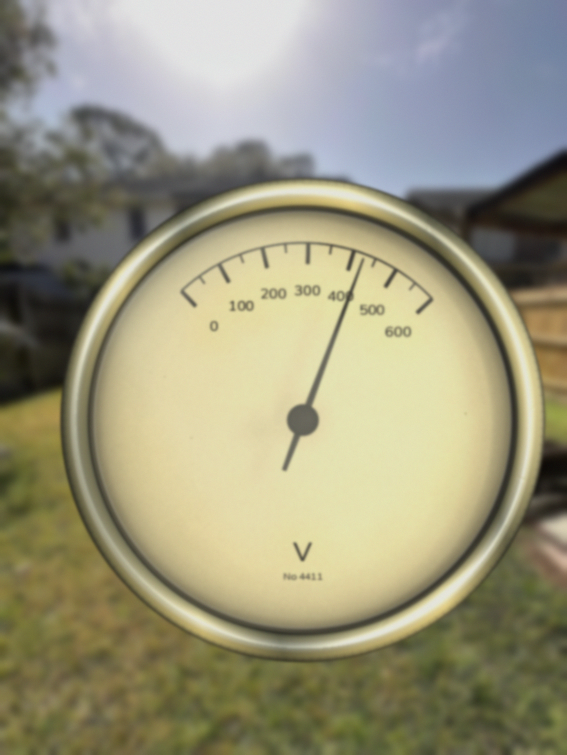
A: 425 V
